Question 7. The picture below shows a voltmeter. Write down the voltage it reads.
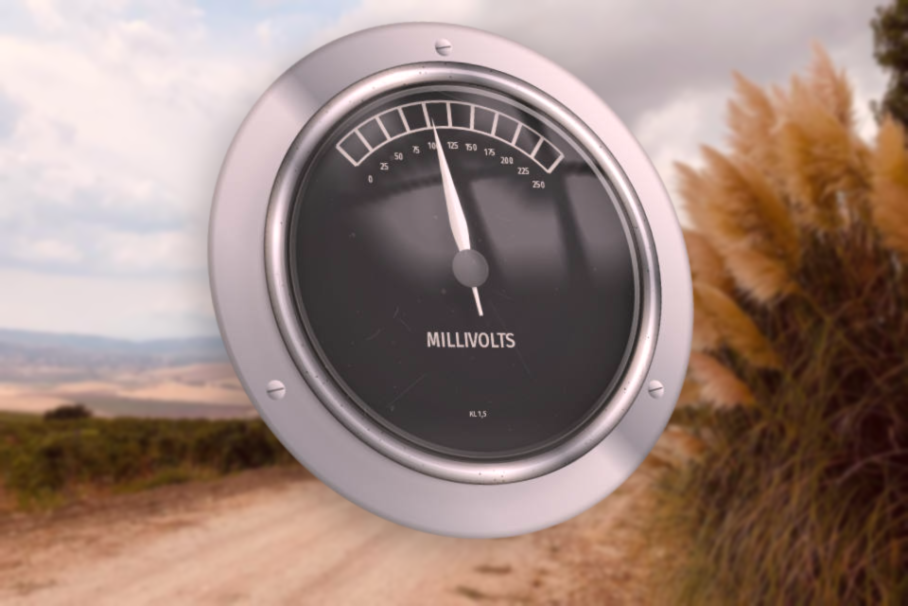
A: 100 mV
